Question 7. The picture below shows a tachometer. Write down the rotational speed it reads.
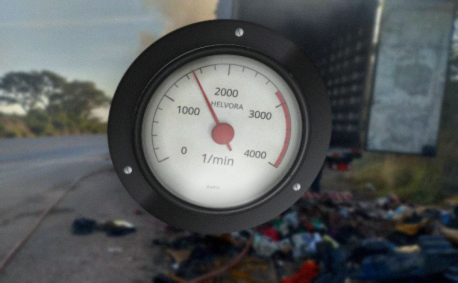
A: 1500 rpm
